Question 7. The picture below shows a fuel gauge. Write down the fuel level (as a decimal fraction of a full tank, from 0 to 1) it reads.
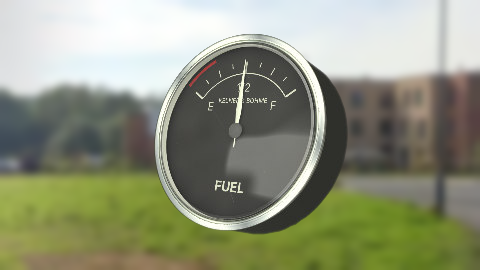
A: 0.5
